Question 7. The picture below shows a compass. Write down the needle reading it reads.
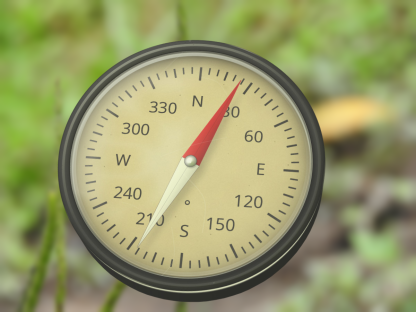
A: 25 °
